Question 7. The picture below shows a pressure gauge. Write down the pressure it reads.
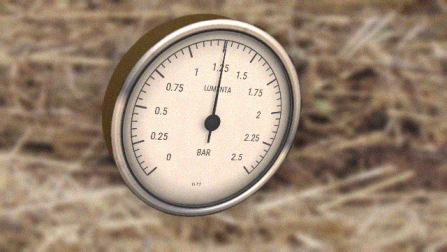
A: 1.25 bar
